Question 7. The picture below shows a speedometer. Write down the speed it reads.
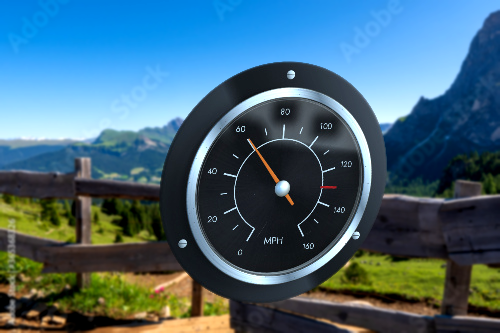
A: 60 mph
